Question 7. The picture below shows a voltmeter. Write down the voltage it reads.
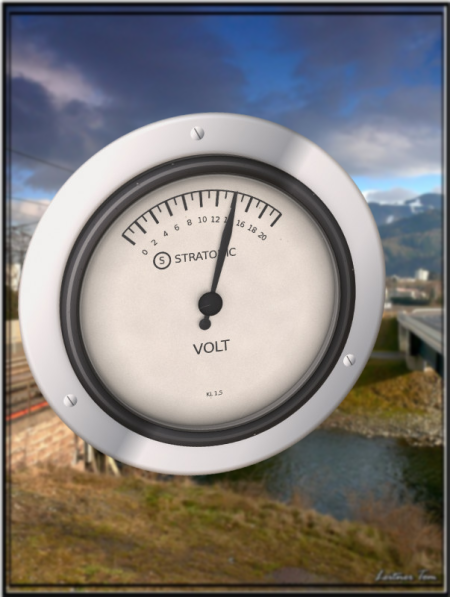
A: 14 V
